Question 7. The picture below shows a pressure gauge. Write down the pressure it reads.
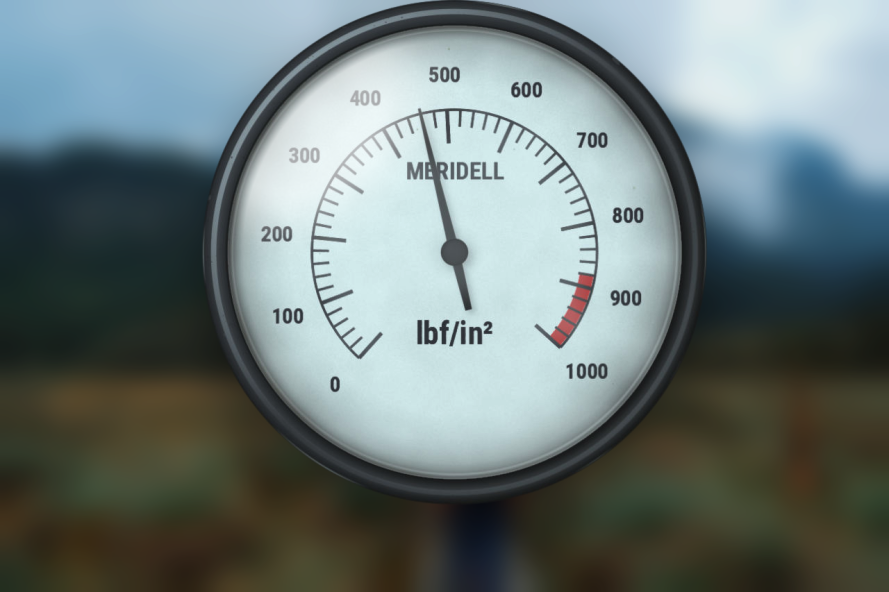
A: 460 psi
